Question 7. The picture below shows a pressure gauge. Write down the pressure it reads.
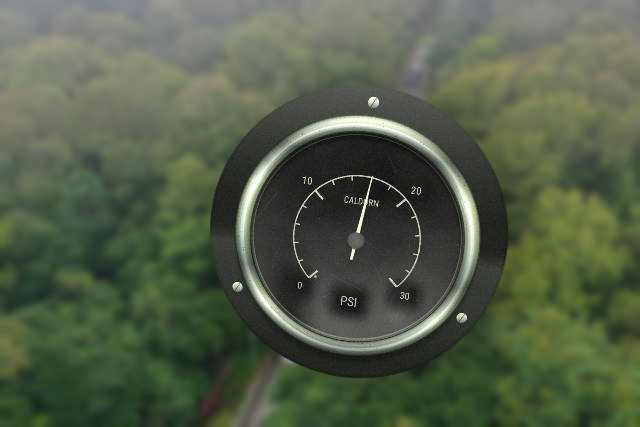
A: 16 psi
